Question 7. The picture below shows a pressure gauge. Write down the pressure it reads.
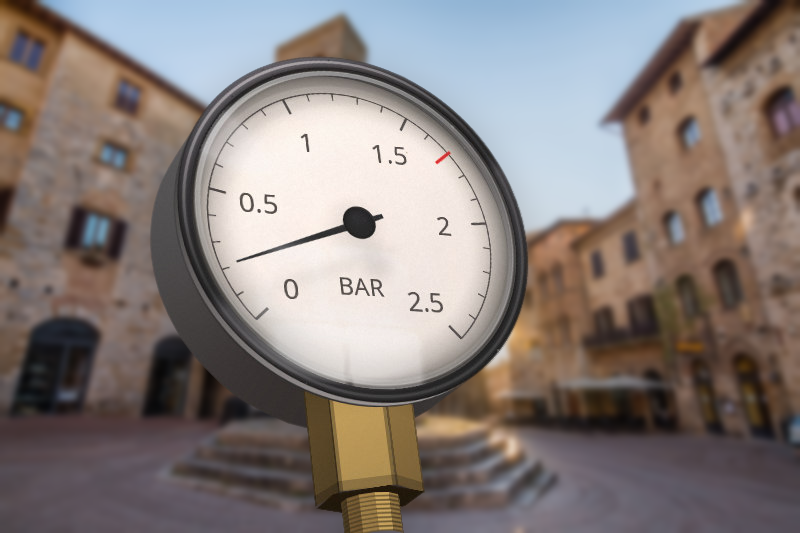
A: 0.2 bar
